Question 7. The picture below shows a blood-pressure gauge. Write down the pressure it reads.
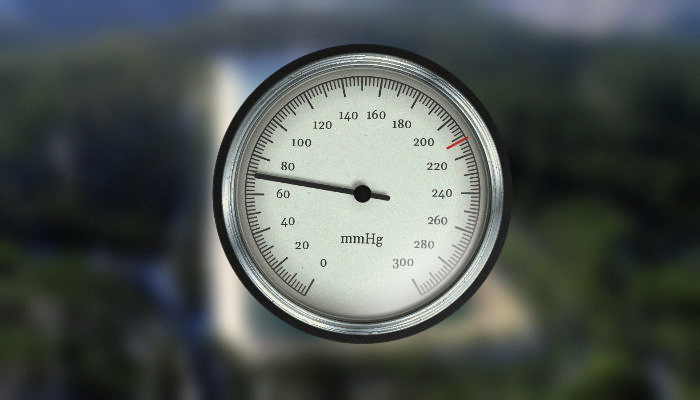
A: 70 mmHg
